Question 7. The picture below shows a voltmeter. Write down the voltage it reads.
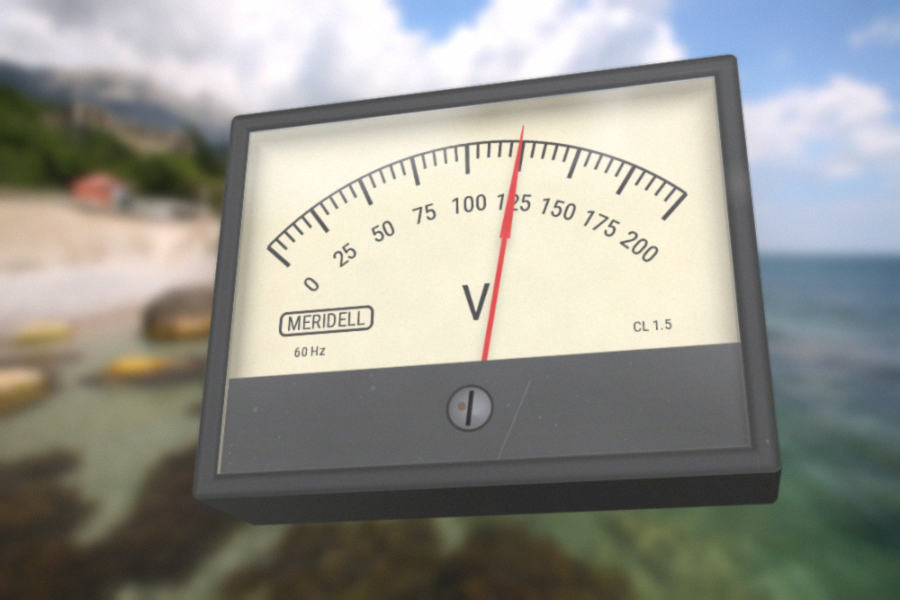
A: 125 V
